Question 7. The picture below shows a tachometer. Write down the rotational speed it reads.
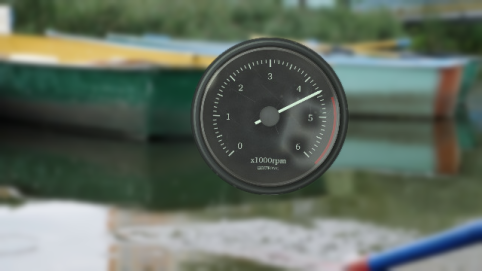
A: 4400 rpm
